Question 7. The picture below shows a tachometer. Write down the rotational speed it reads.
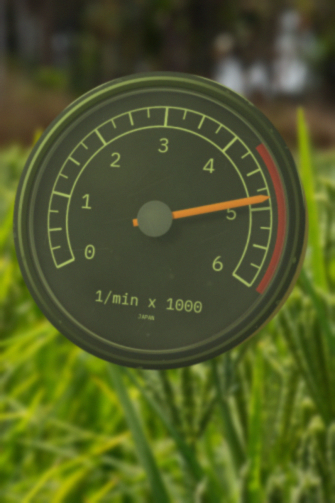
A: 4875 rpm
